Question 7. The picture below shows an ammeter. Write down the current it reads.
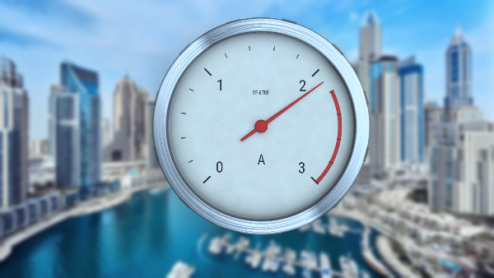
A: 2.1 A
